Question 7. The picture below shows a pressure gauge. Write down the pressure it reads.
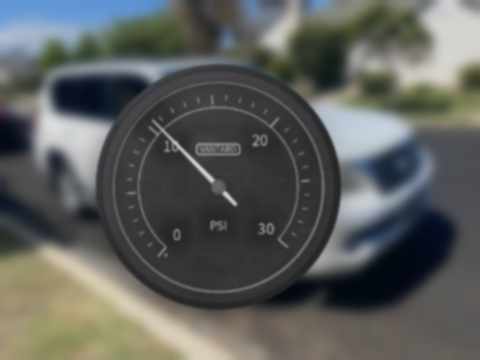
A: 10.5 psi
